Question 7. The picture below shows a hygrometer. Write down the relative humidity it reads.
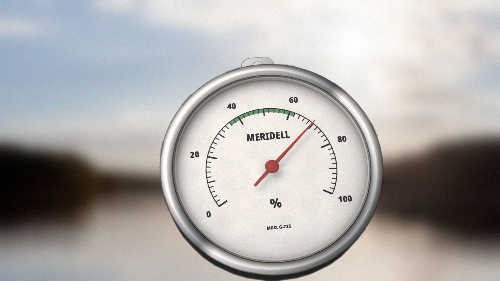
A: 70 %
